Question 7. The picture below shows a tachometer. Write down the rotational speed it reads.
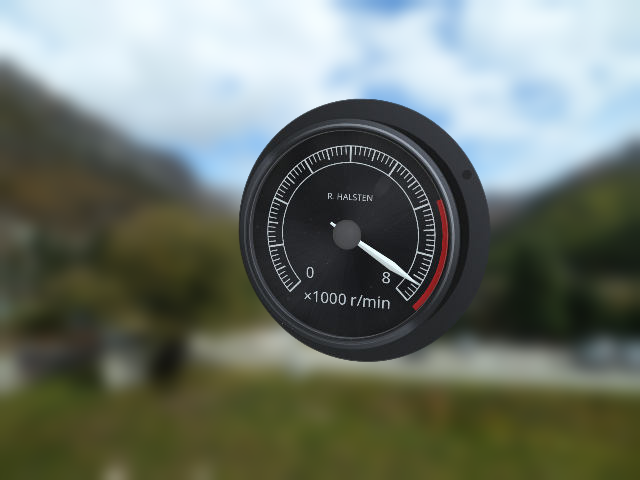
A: 7600 rpm
